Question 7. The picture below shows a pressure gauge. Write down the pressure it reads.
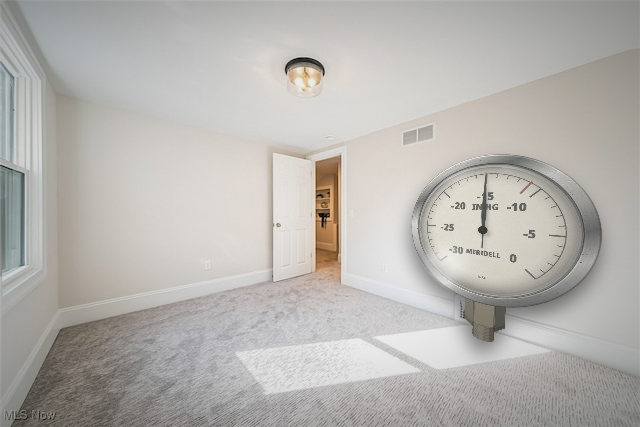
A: -15 inHg
